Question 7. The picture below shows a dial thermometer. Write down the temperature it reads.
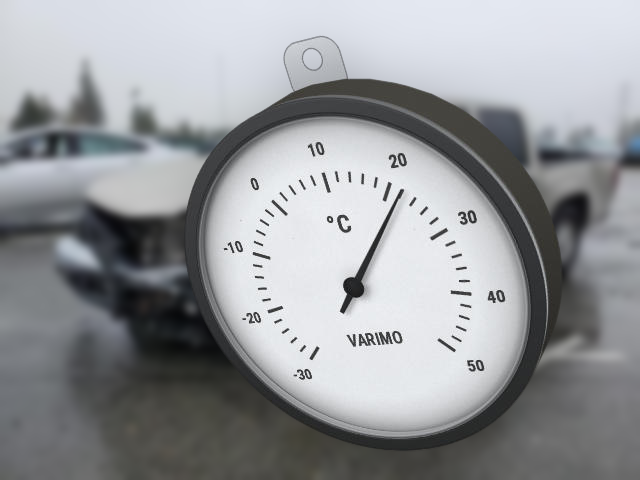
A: 22 °C
